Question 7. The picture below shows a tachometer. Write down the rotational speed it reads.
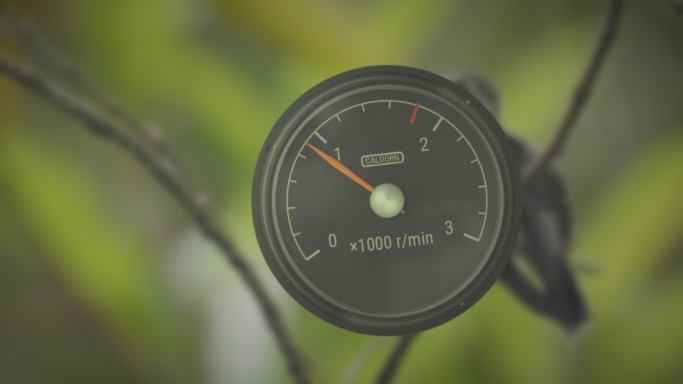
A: 900 rpm
